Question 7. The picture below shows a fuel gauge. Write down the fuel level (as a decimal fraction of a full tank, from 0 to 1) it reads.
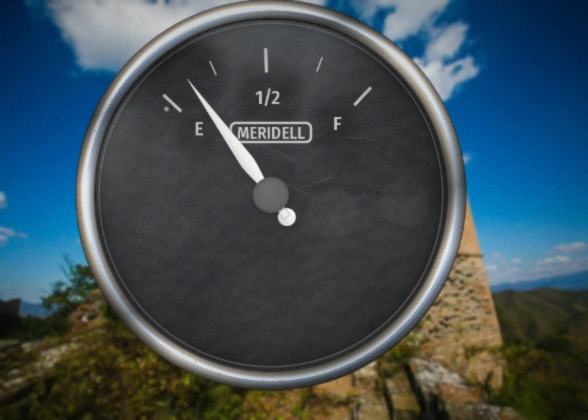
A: 0.125
